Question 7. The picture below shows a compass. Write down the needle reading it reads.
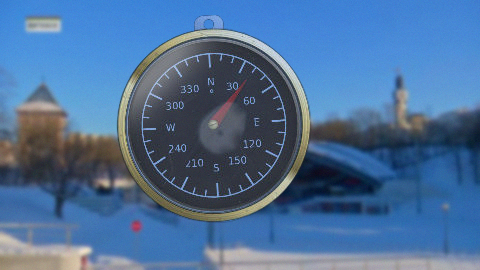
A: 40 °
